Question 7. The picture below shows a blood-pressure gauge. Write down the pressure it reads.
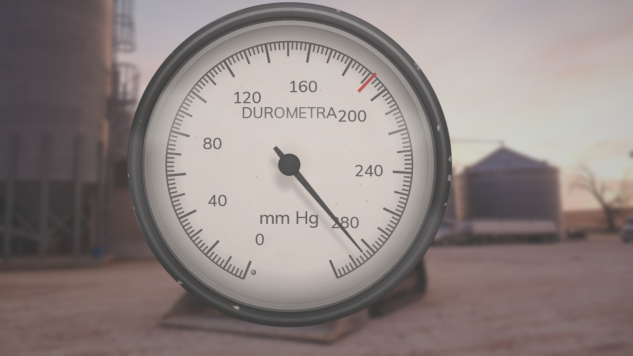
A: 284 mmHg
